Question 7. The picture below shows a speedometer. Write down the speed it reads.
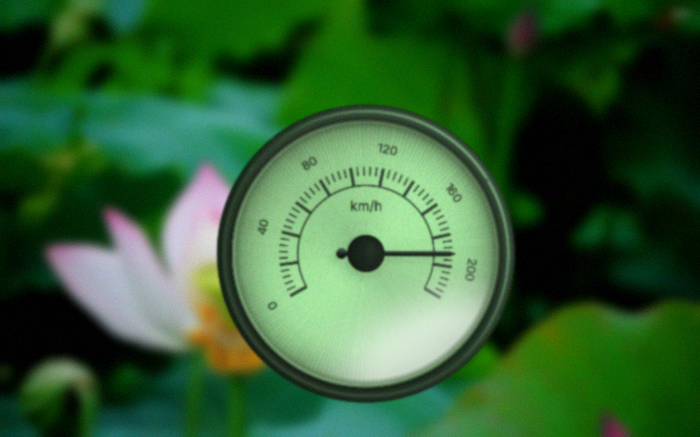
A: 192 km/h
